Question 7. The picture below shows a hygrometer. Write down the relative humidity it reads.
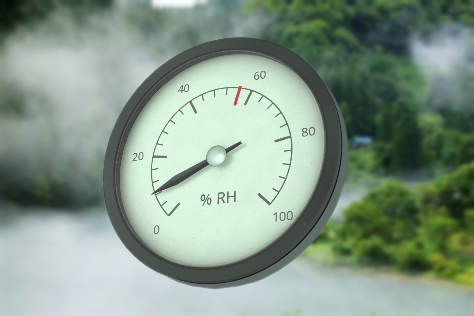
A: 8 %
